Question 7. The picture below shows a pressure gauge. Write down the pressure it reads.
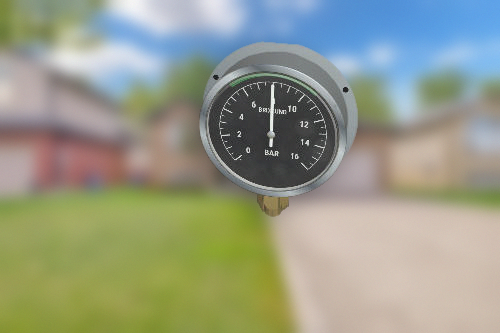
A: 8 bar
